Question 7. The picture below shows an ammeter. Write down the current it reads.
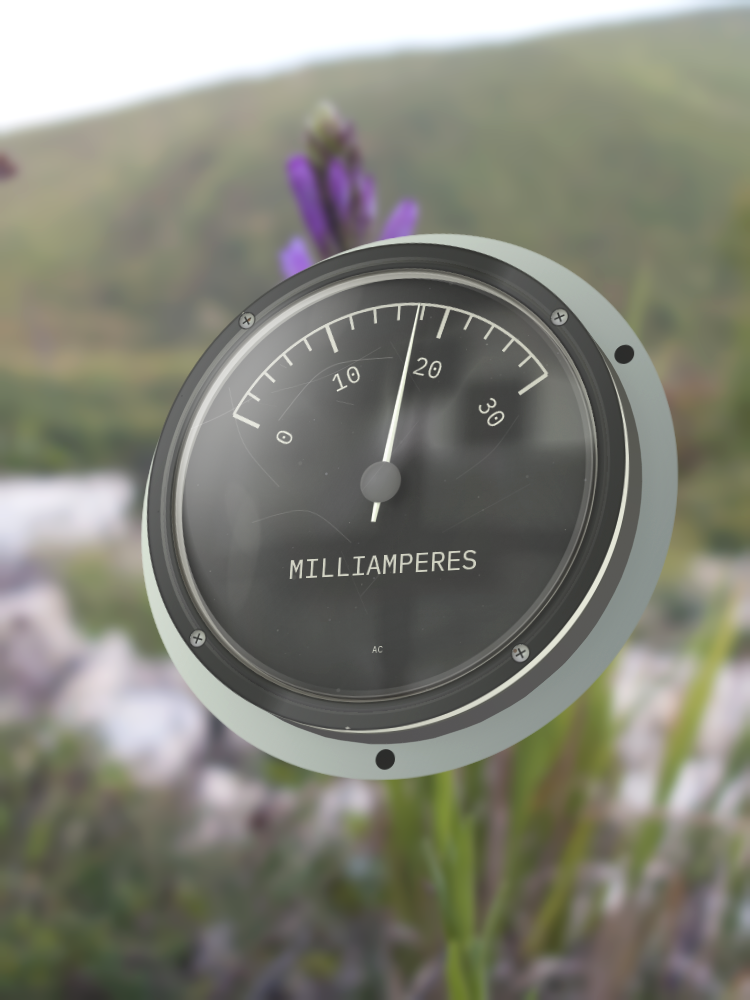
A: 18 mA
